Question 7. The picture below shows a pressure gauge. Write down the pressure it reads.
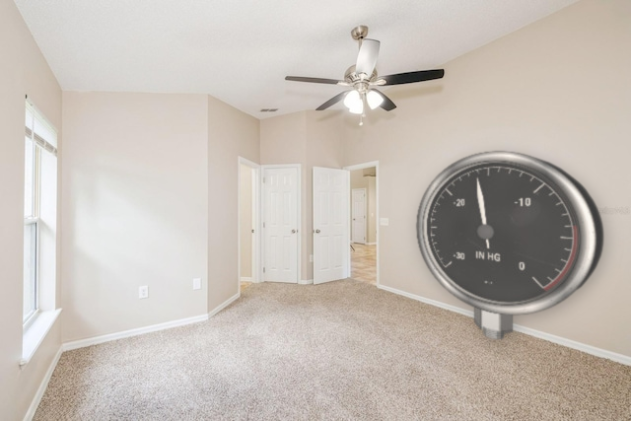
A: -16 inHg
